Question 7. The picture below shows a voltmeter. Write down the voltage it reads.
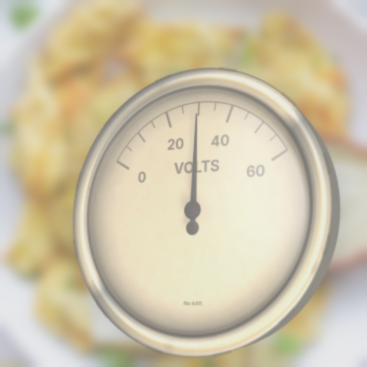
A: 30 V
